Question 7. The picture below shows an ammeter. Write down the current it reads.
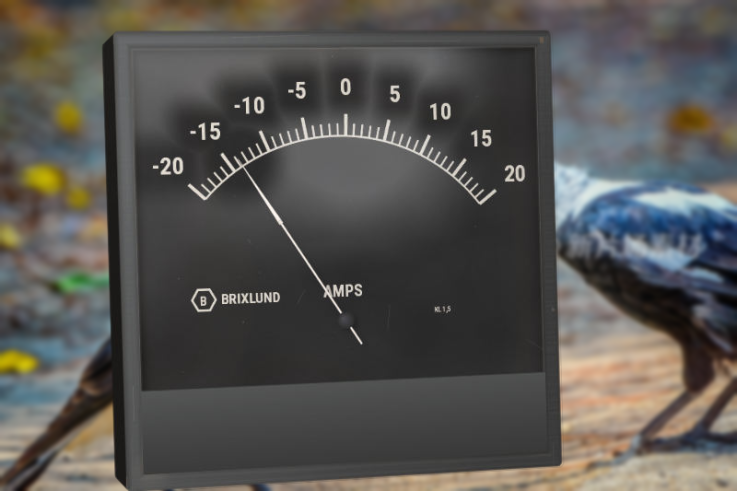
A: -14 A
